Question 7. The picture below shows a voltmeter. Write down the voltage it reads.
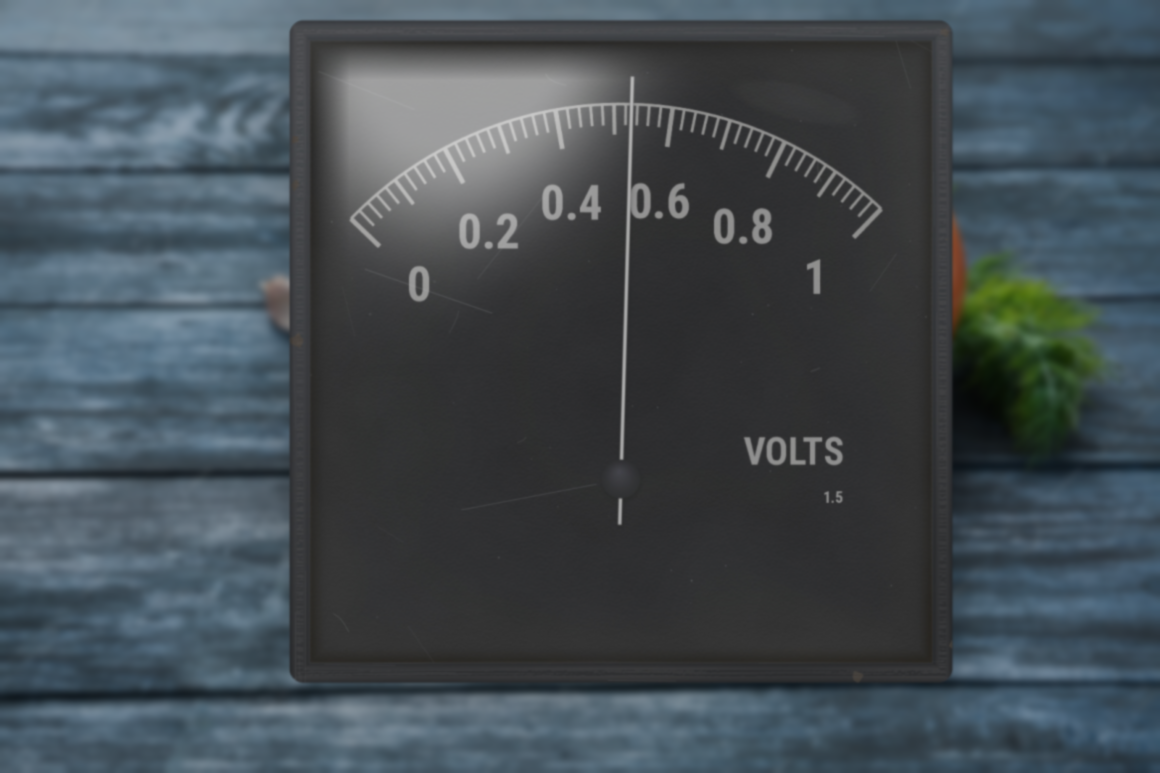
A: 0.53 V
